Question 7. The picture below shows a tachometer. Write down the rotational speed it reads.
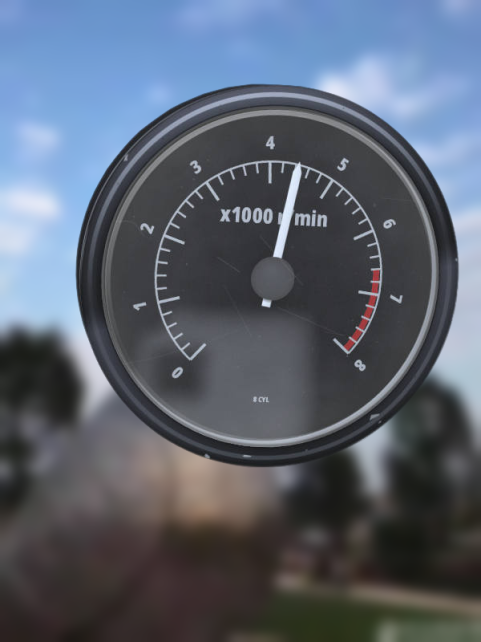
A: 4400 rpm
